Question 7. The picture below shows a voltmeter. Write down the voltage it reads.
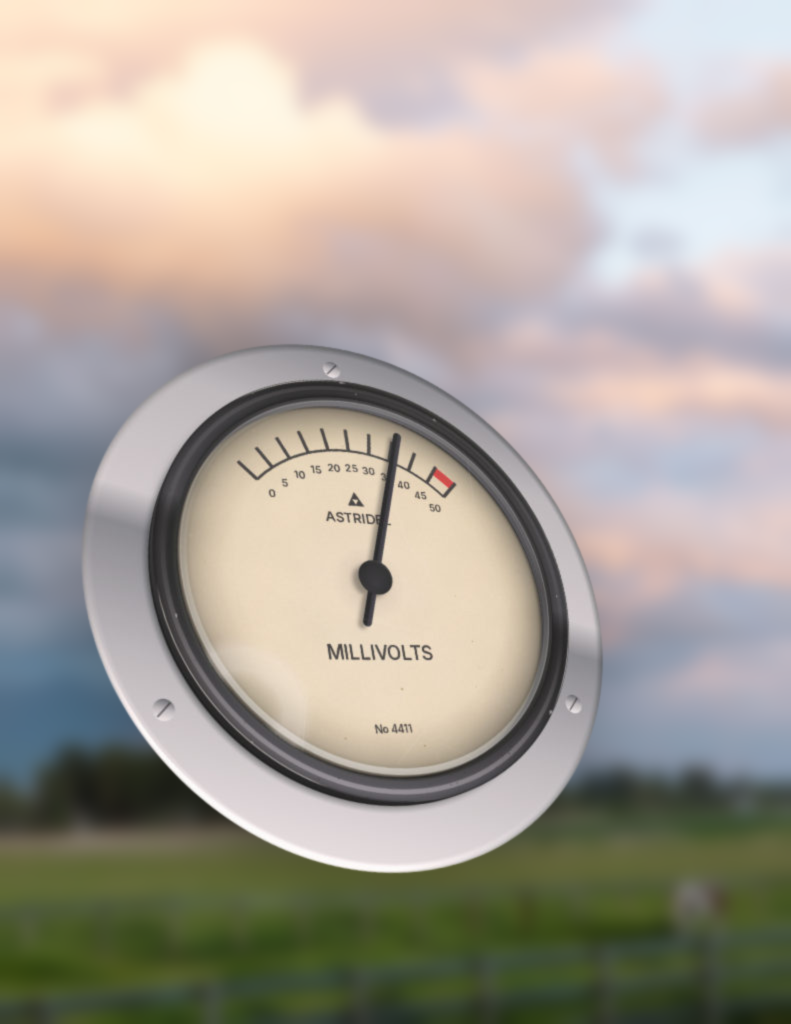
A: 35 mV
